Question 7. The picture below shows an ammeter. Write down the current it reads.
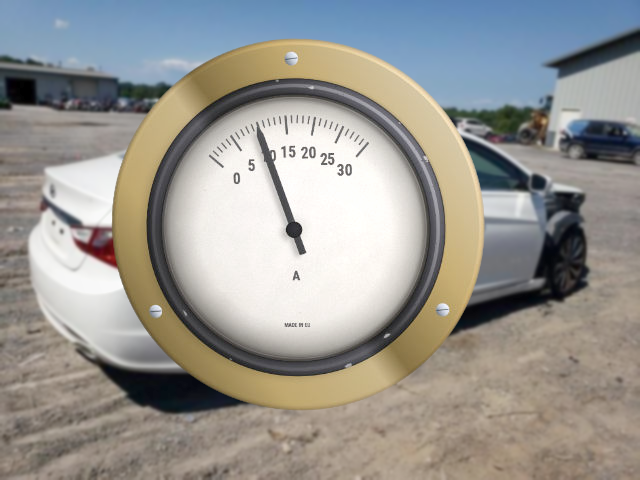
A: 10 A
